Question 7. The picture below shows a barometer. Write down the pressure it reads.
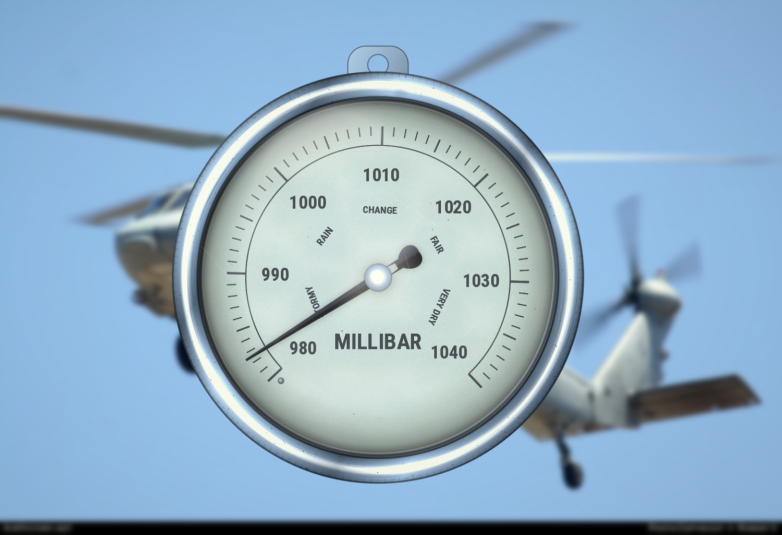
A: 982.5 mbar
